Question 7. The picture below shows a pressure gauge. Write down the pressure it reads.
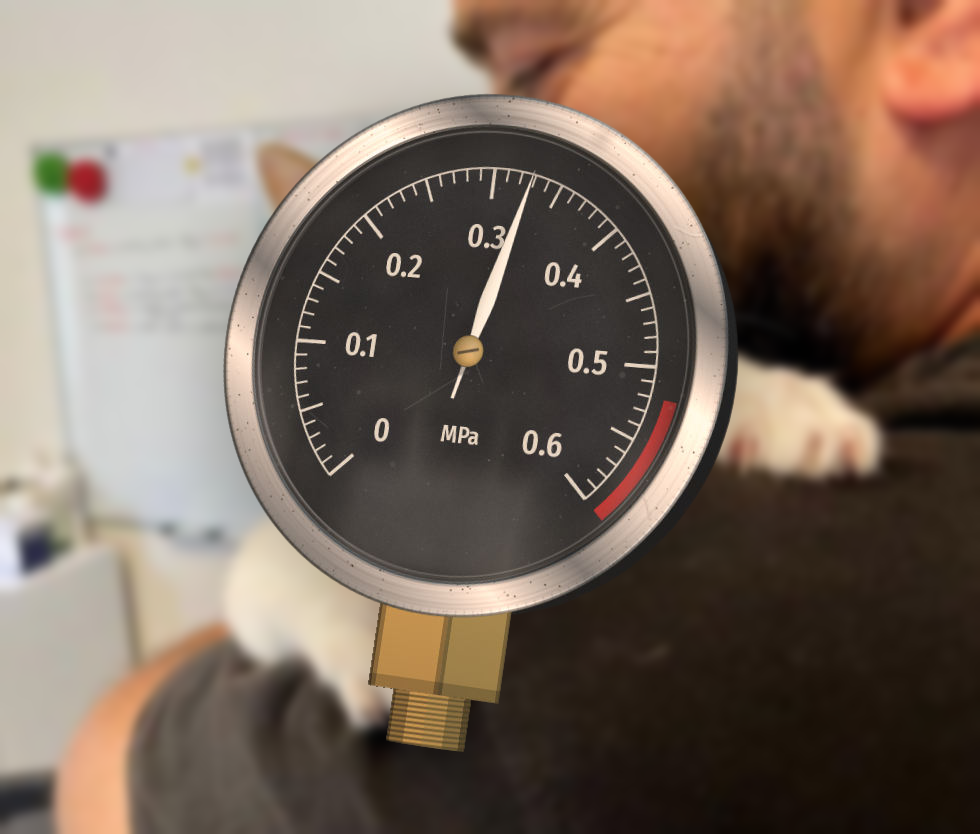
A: 0.33 MPa
